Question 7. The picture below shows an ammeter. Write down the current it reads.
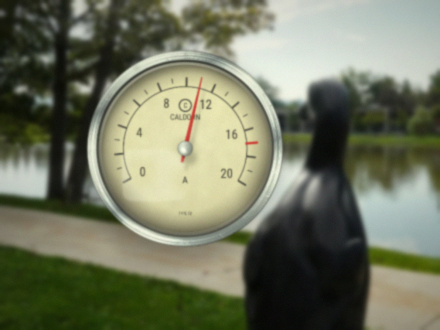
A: 11 A
